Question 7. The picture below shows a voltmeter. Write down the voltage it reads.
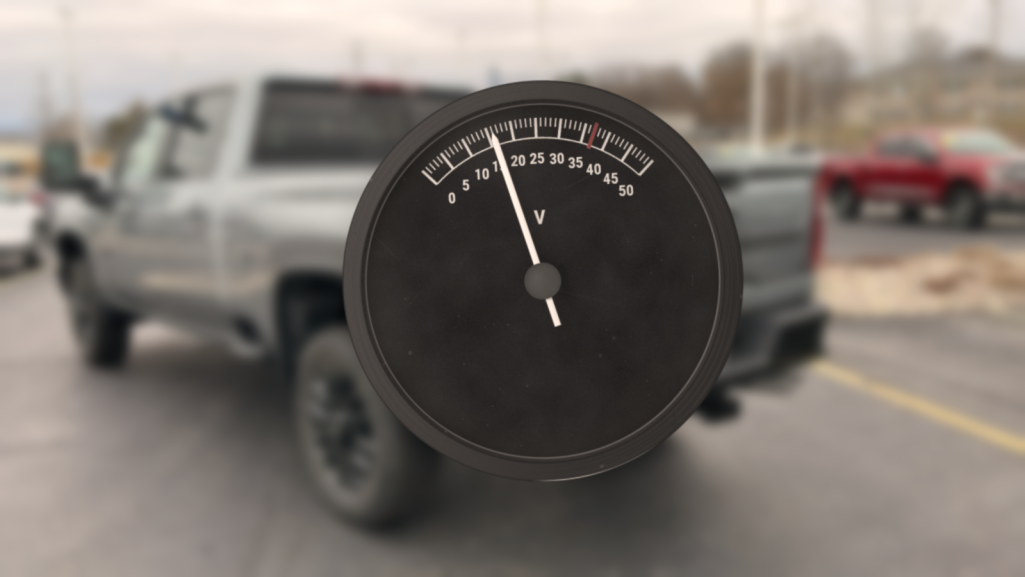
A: 16 V
